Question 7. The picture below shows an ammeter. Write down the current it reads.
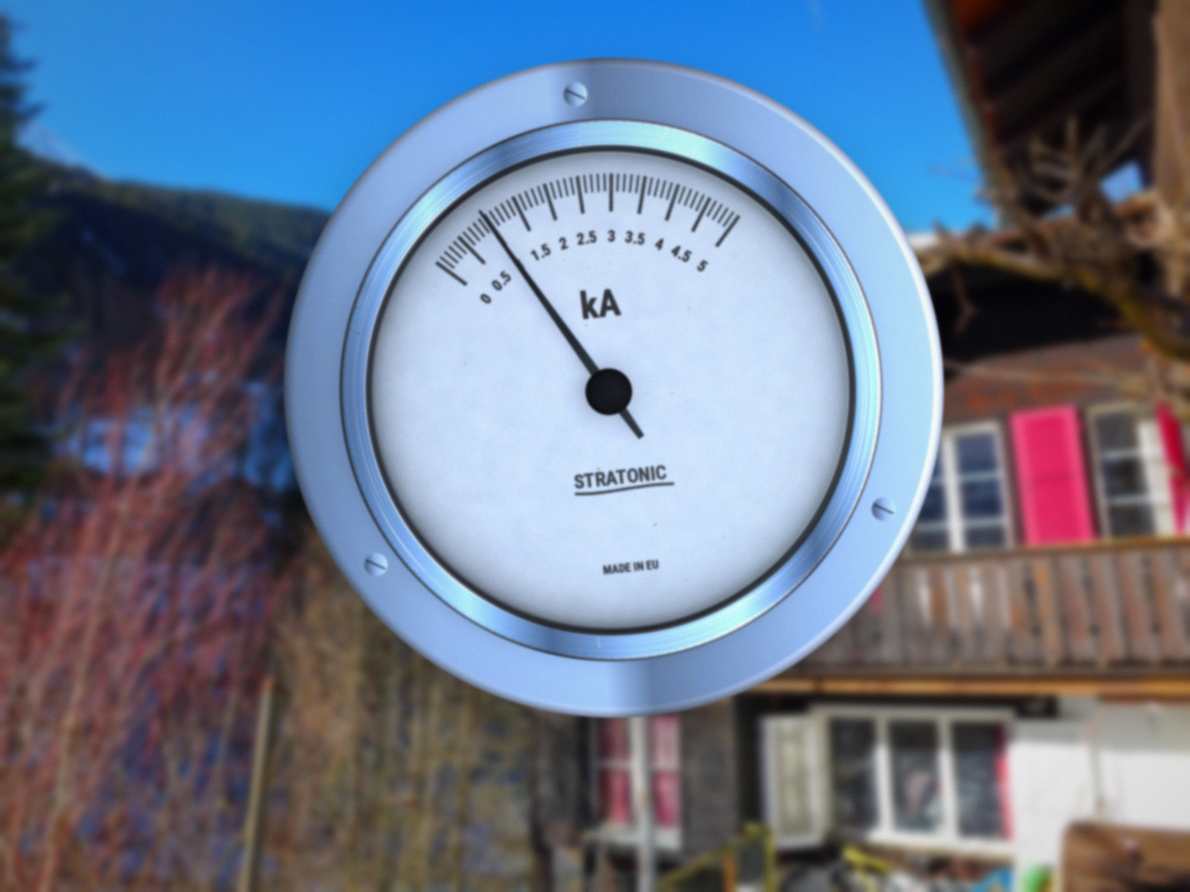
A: 1 kA
